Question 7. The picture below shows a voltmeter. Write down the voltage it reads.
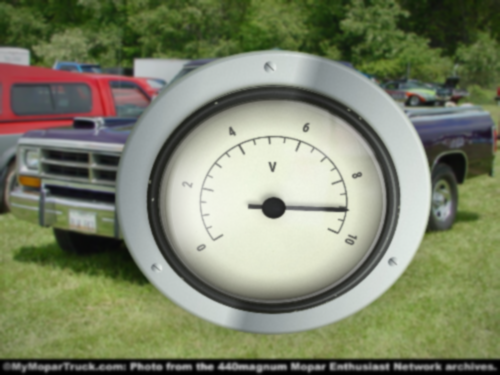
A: 9 V
